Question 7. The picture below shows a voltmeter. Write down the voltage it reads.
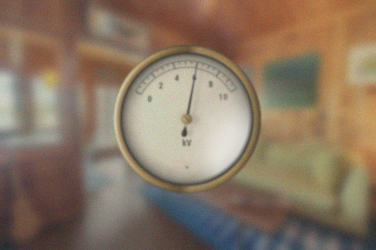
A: 6 kV
